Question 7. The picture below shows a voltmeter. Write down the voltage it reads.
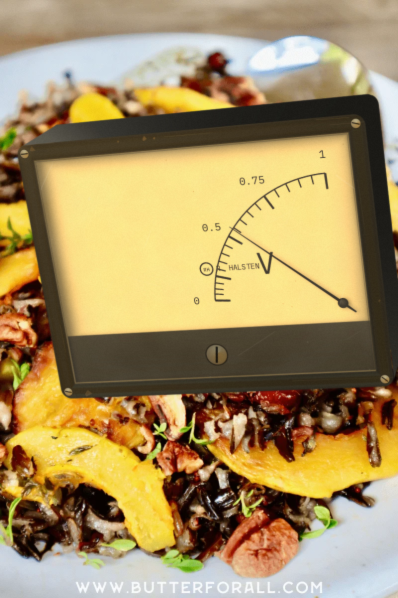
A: 0.55 V
